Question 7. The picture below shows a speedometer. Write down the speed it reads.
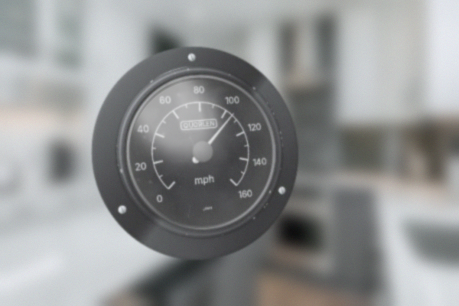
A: 105 mph
